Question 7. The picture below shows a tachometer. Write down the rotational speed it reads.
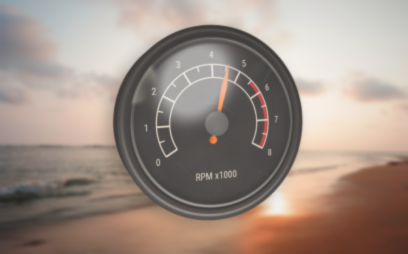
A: 4500 rpm
